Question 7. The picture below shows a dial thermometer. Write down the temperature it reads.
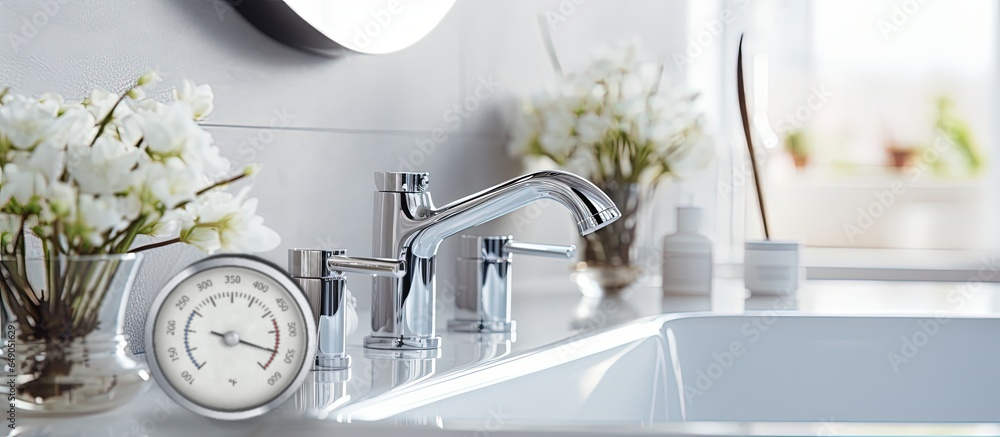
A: 550 °F
